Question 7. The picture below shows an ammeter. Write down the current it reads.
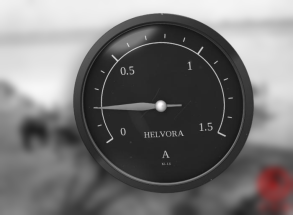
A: 0.2 A
